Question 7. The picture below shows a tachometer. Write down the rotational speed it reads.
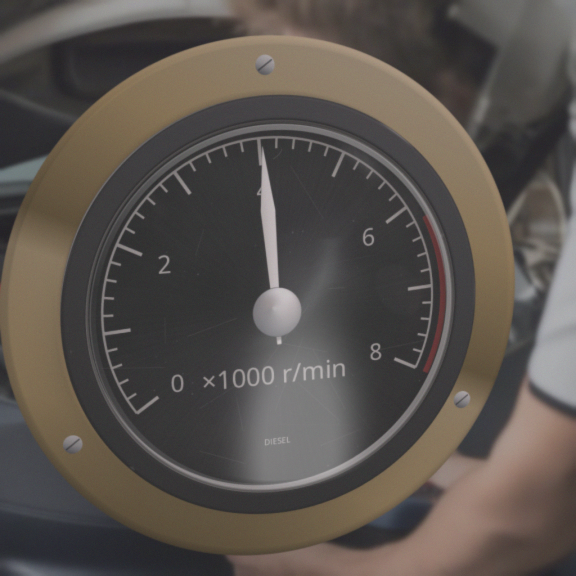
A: 4000 rpm
